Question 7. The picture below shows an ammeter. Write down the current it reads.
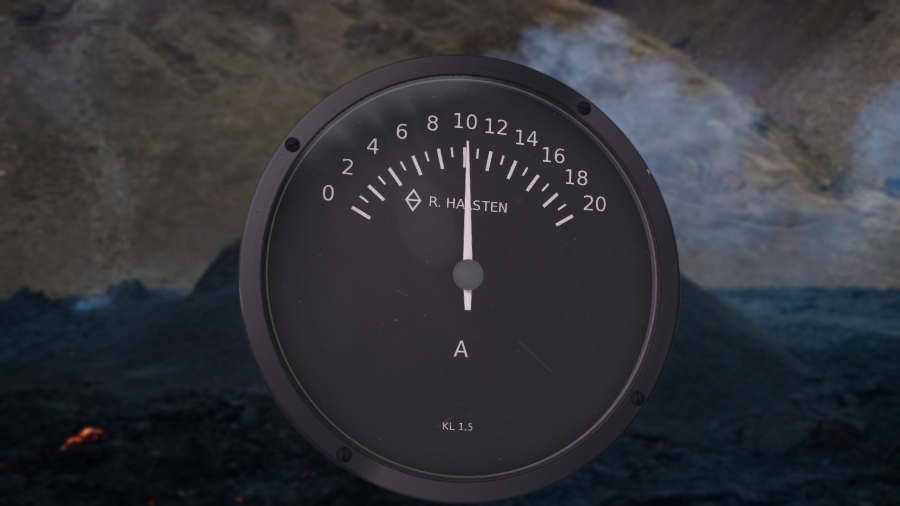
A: 10 A
